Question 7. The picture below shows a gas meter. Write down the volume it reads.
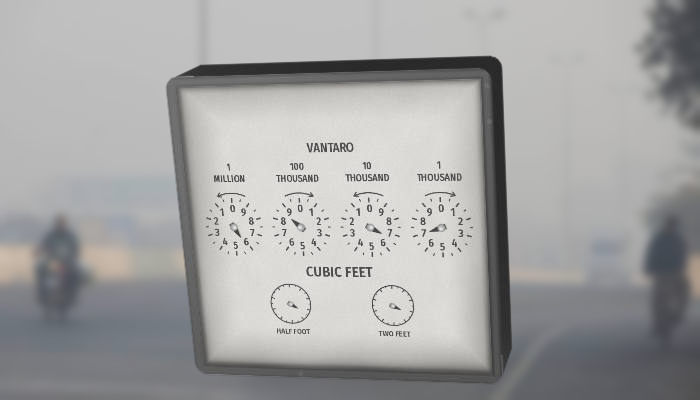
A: 586700 ft³
